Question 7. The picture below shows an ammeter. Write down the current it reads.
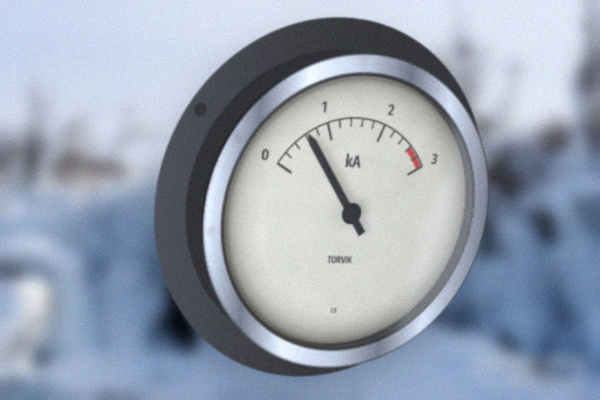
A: 0.6 kA
